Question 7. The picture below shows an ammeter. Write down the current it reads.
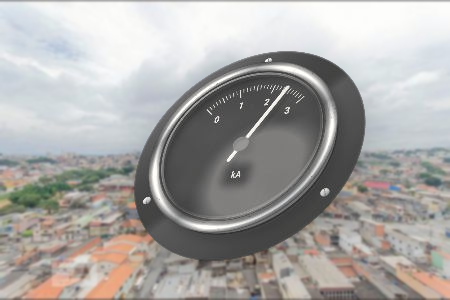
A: 2.5 kA
